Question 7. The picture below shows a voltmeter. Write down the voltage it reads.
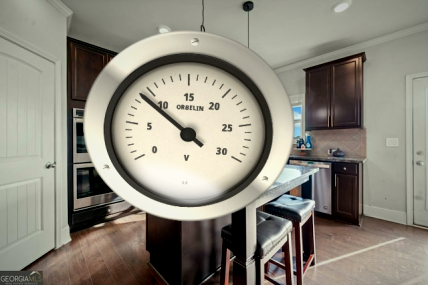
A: 9 V
